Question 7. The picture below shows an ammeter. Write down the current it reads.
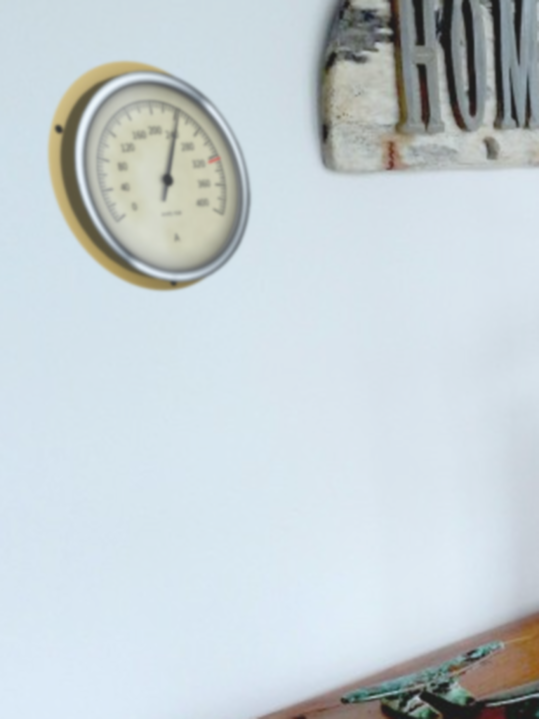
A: 240 A
